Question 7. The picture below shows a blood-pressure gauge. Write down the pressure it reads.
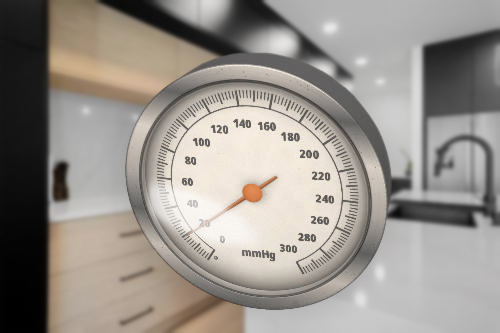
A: 20 mmHg
